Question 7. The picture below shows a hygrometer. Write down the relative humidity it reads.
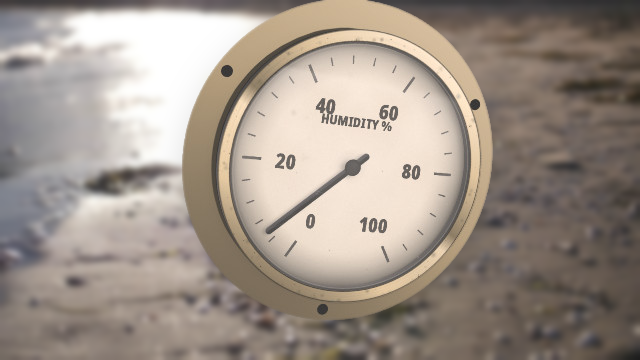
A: 6 %
